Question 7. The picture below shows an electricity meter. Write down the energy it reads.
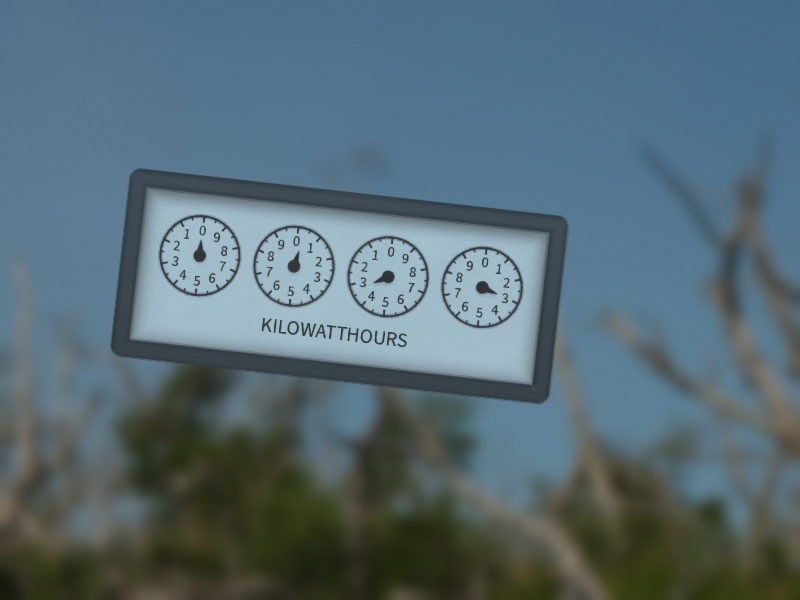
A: 33 kWh
